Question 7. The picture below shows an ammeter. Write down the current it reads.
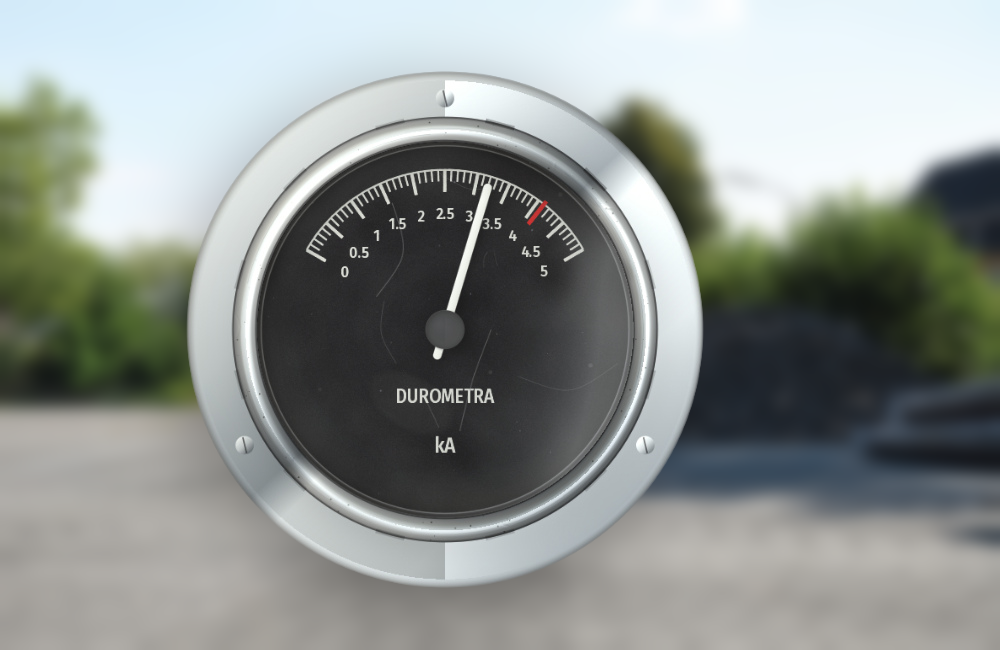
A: 3.2 kA
